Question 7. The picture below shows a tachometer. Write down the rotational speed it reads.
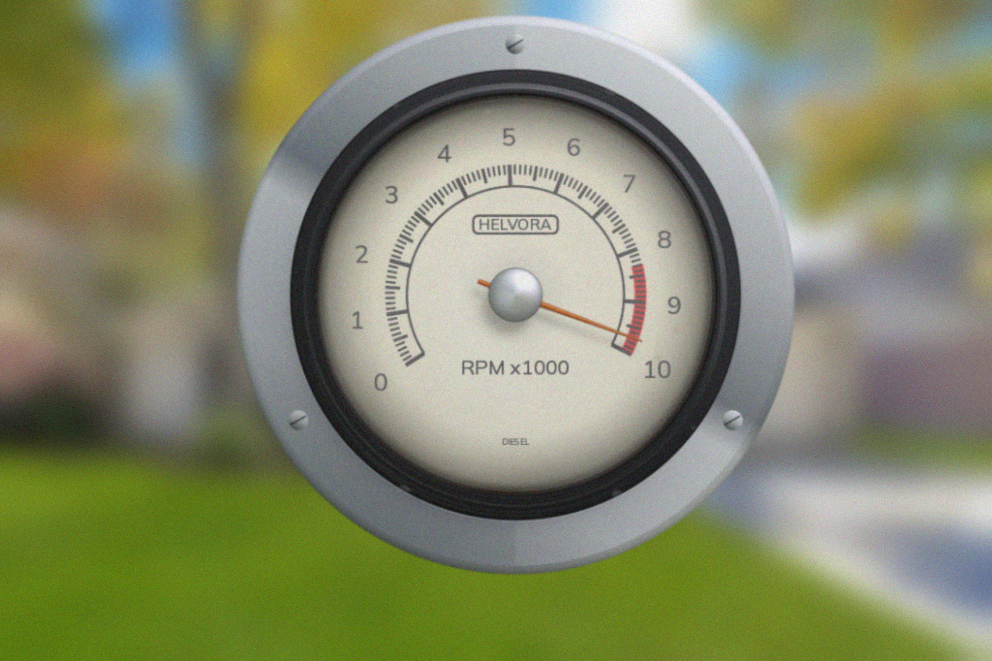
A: 9700 rpm
